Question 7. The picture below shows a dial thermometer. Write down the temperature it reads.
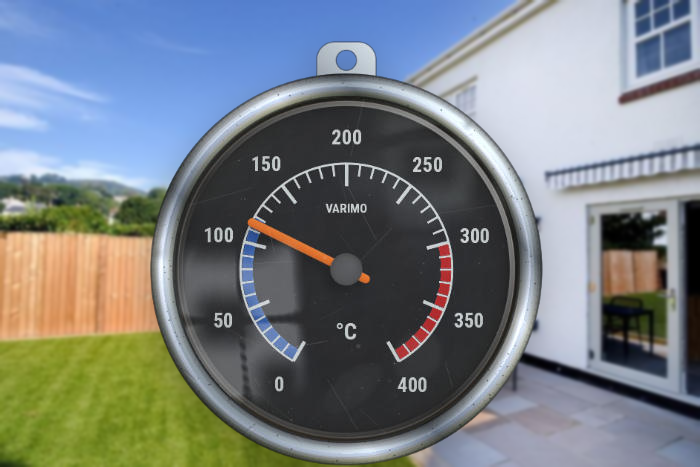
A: 115 °C
